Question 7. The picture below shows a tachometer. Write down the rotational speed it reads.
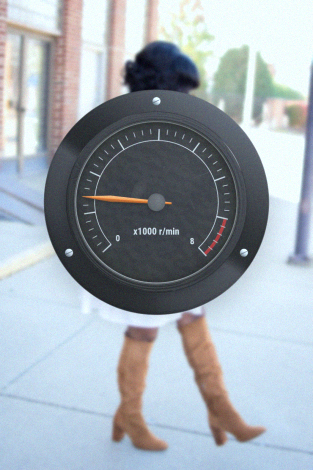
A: 1400 rpm
